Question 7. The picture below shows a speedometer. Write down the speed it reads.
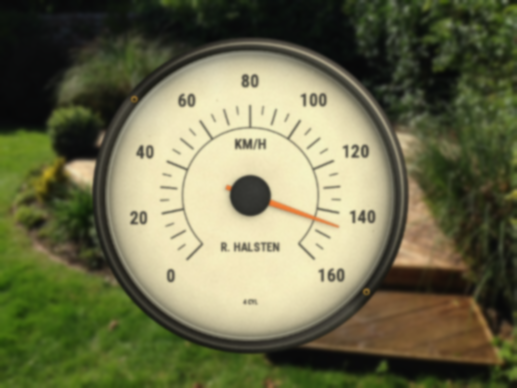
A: 145 km/h
